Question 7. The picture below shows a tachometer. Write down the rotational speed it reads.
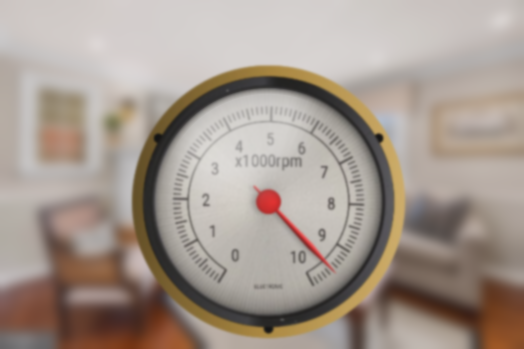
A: 9500 rpm
